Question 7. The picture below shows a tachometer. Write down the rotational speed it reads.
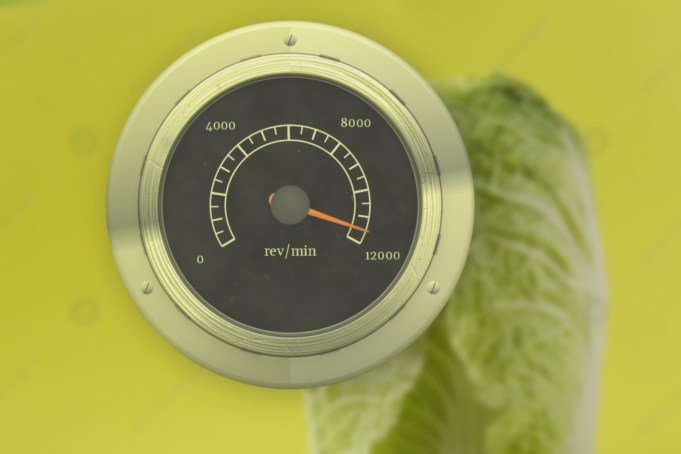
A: 11500 rpm
